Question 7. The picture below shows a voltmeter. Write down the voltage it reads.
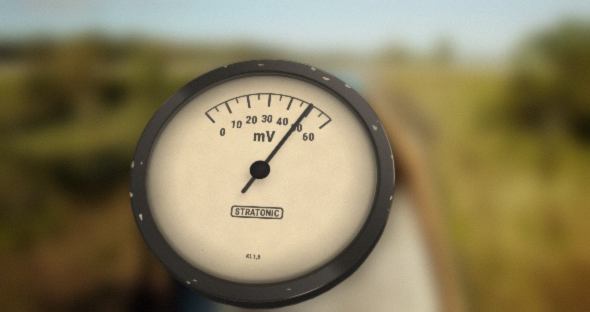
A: 50 mV
